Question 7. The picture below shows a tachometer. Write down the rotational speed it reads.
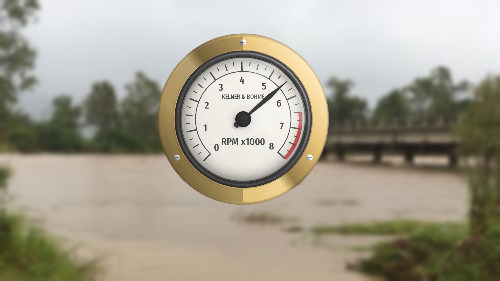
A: 5500 rpm
